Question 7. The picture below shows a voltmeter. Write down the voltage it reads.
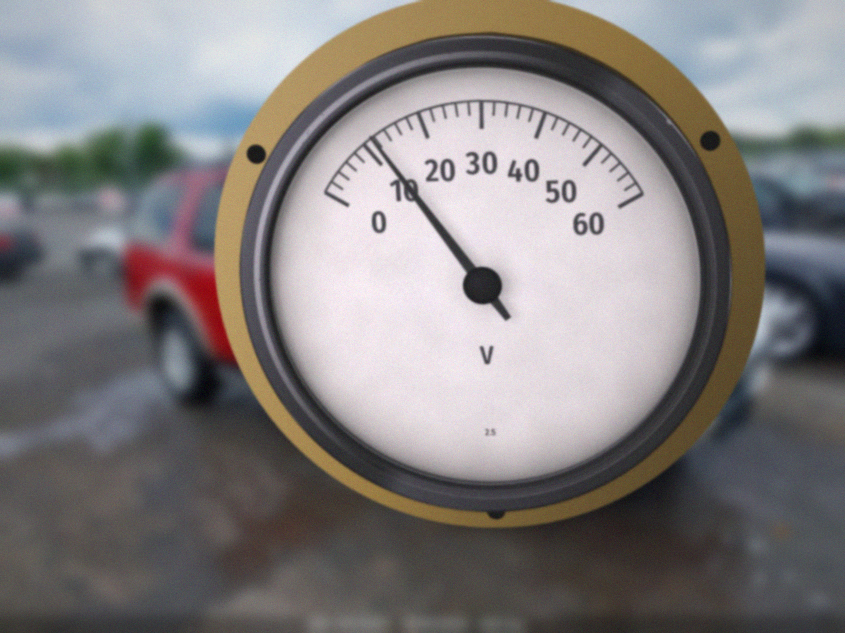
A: 12 V
